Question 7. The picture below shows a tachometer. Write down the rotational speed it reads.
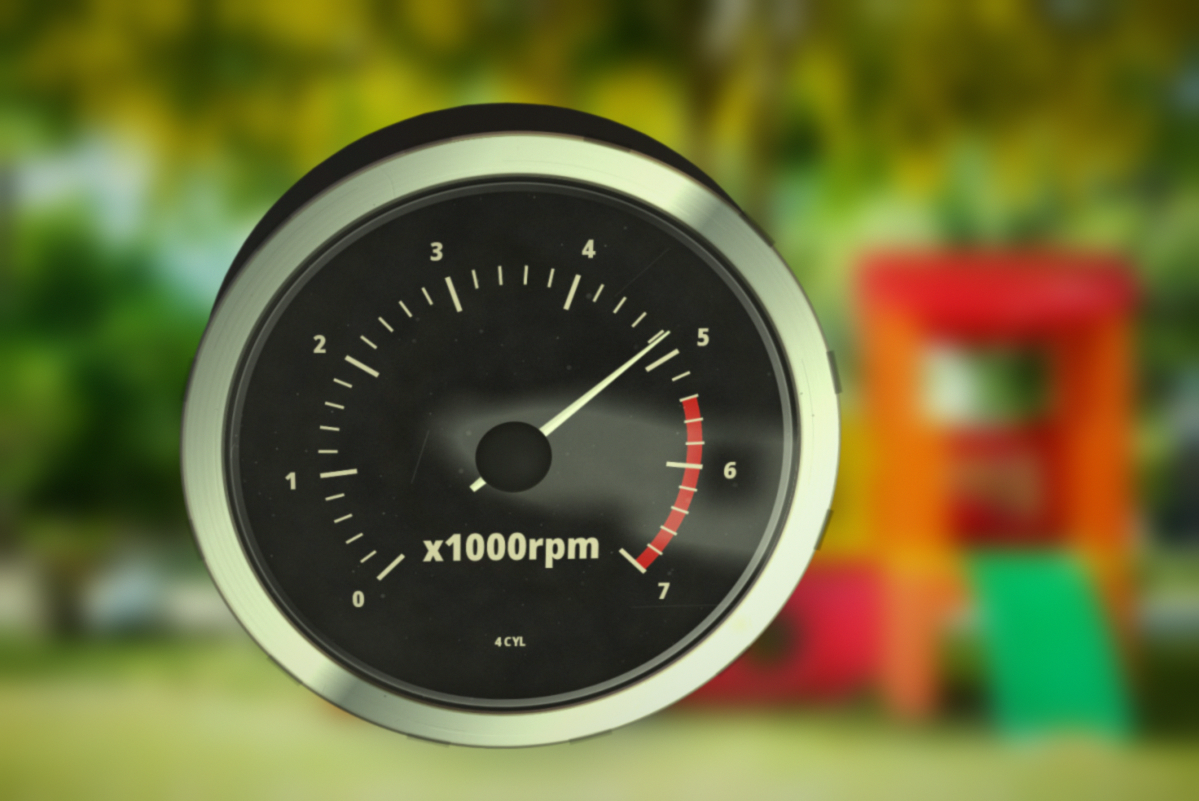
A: 4800 rpm
